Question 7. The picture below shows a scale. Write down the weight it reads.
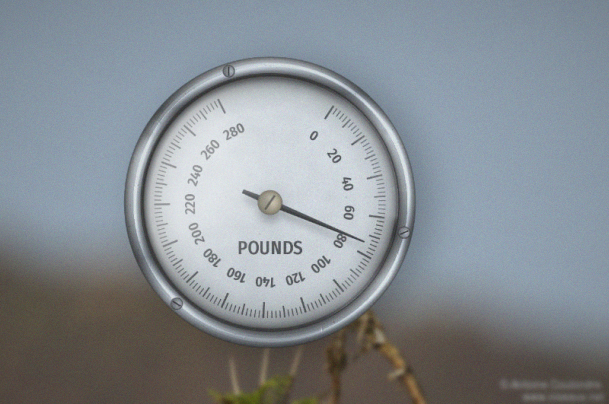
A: 74 lb
